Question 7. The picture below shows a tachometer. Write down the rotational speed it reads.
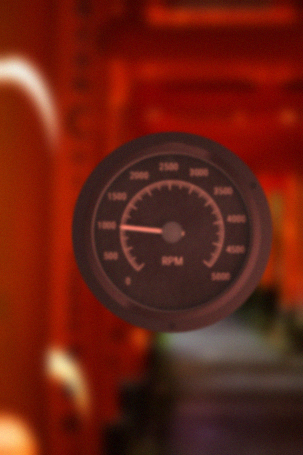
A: 1000 rpm
